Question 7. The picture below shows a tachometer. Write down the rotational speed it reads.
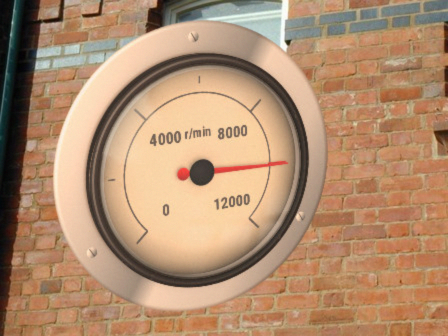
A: 10000 rpm
